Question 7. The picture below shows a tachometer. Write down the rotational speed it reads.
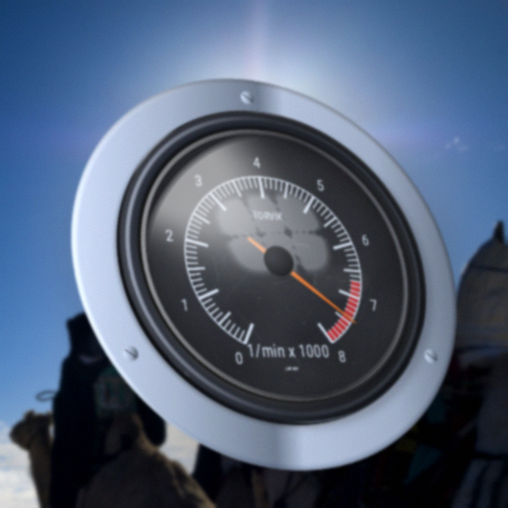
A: 7500 rpm
